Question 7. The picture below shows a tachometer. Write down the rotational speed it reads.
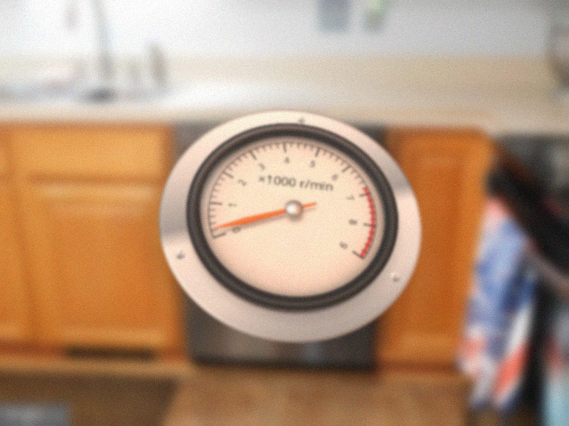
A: 200 rpm
